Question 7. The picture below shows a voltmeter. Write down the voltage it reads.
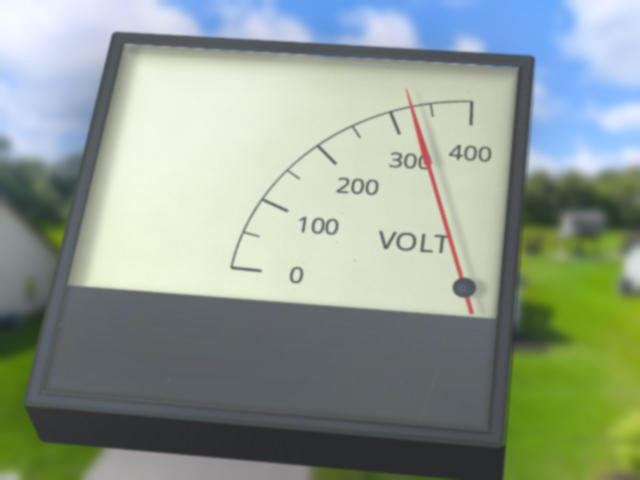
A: 325 V
